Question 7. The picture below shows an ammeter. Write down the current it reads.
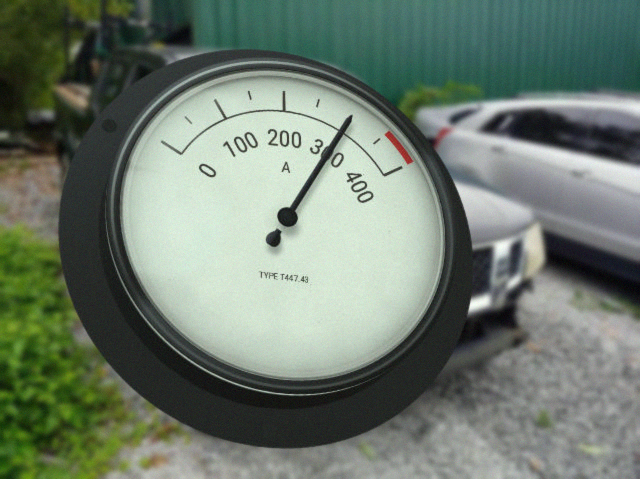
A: 300 A
